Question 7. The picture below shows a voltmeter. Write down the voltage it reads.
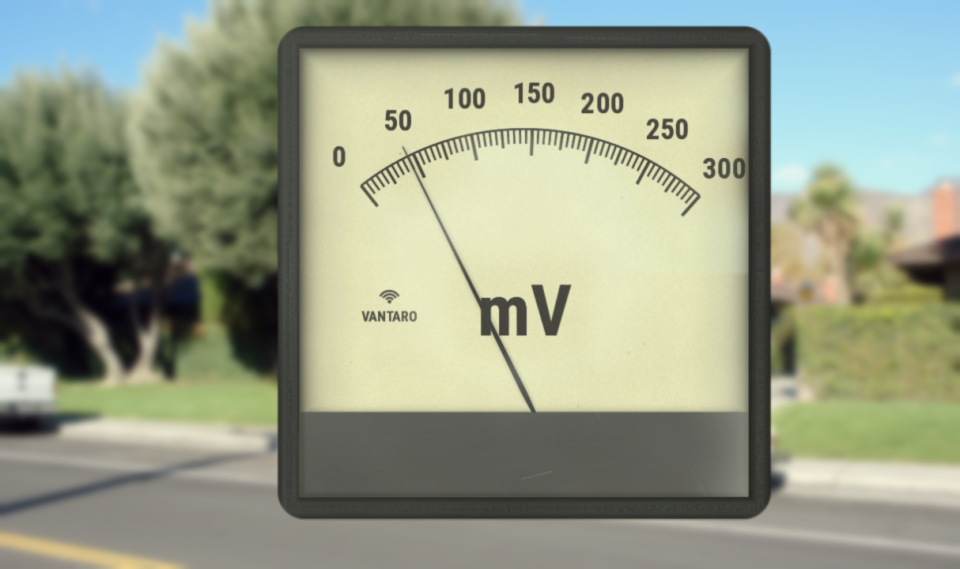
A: 45 mV
